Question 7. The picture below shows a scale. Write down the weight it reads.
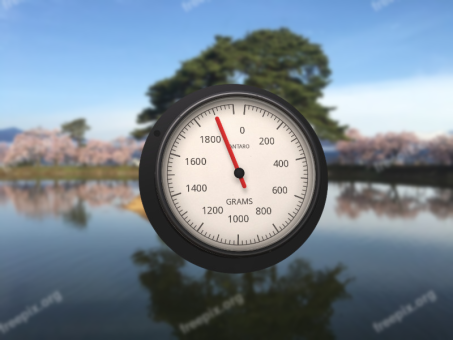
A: 1900 g
